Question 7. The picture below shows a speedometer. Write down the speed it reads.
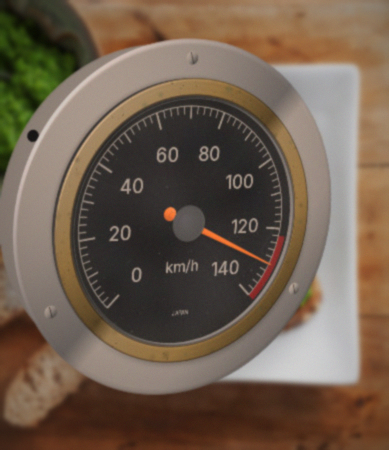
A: 130 km/h
